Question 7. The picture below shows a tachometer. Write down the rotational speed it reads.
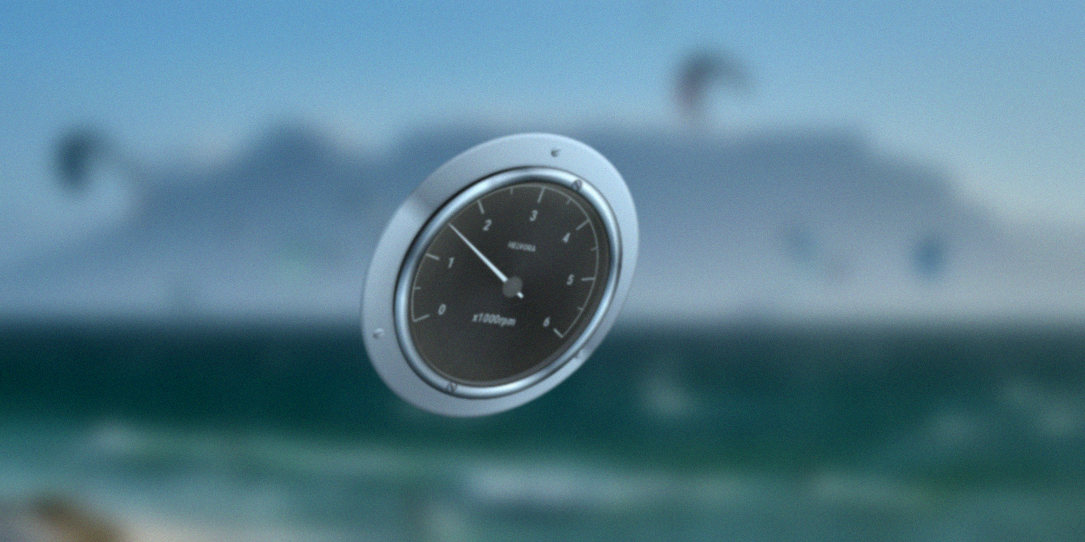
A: 1500 rpm
